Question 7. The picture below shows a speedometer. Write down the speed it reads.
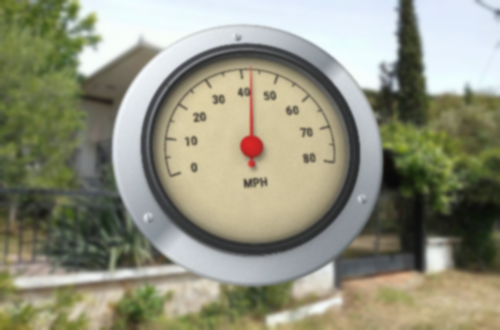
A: 42.5 mph
